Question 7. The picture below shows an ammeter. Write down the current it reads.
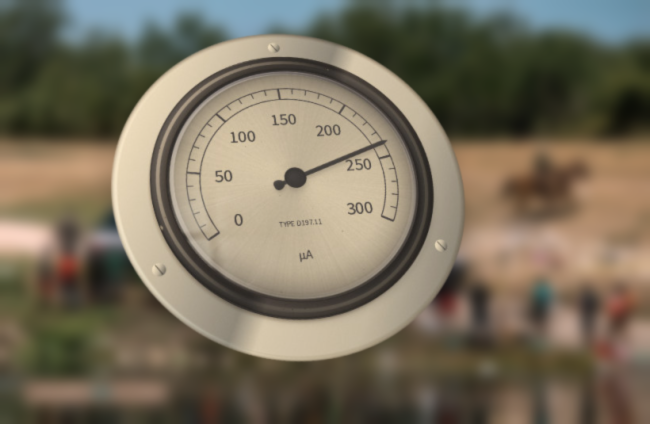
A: 240 µA
